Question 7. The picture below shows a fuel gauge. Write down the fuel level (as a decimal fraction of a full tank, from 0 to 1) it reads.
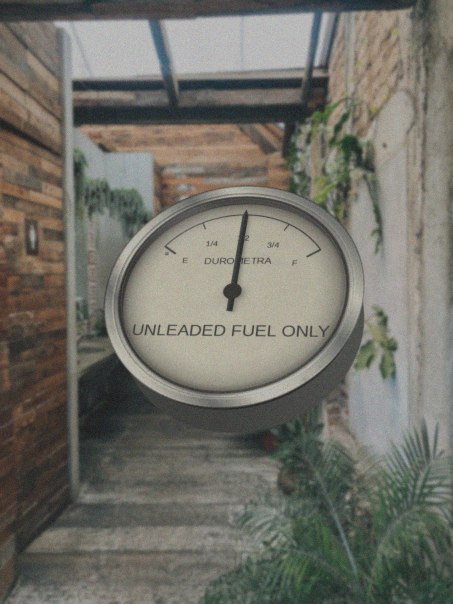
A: 0.5
